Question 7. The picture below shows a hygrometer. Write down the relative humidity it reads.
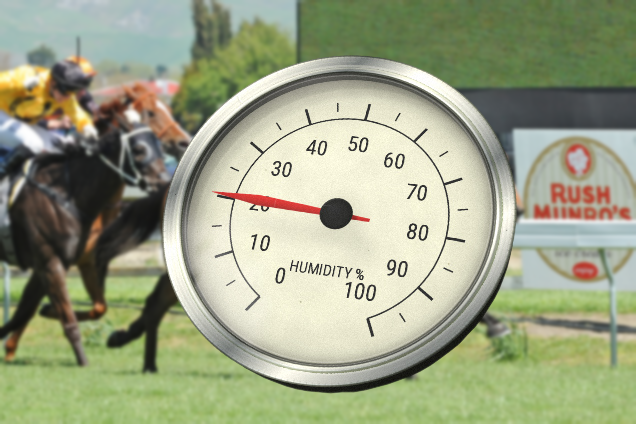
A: 20 %
